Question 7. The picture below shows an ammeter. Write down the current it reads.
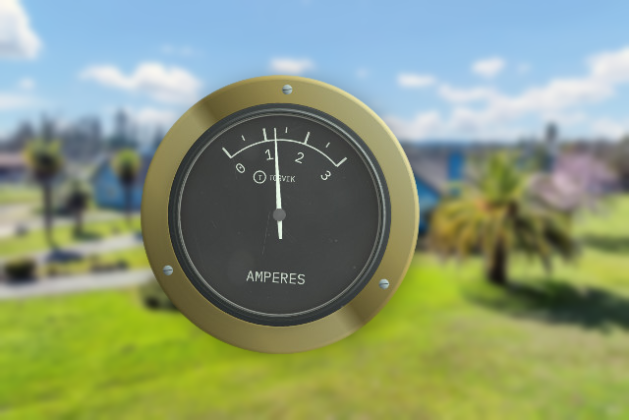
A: 1.25 A
